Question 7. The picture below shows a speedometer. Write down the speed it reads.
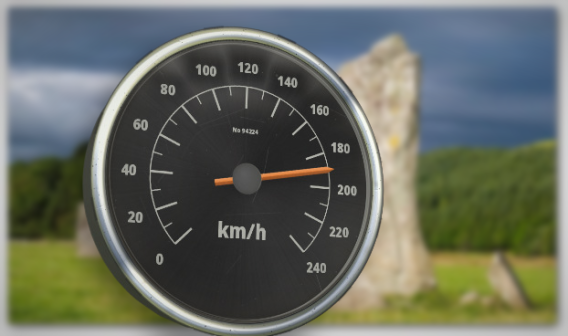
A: 190 km/h
